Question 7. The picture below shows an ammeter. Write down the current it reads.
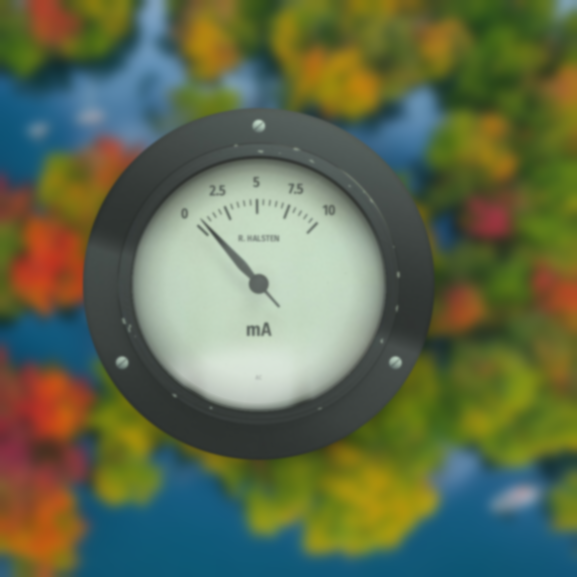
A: 0.5 mA
